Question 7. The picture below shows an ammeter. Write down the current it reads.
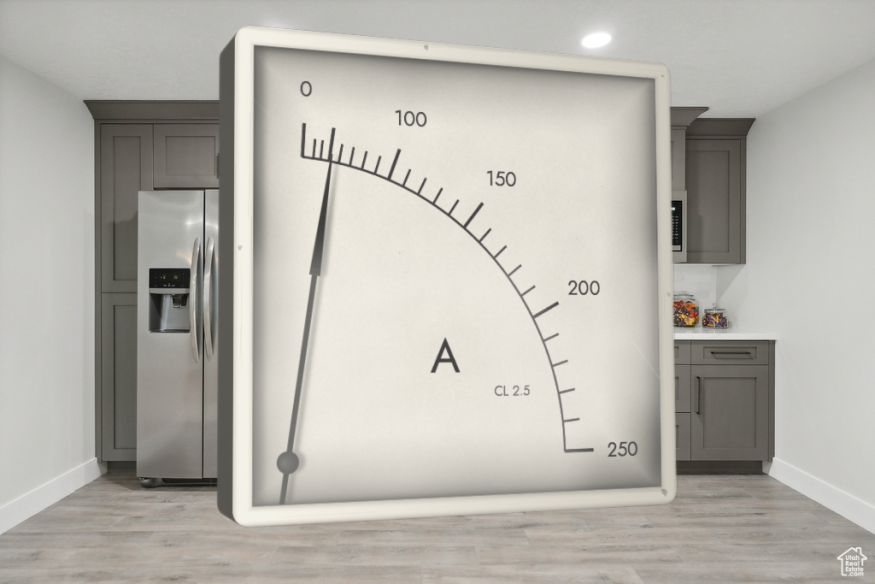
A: 50 A
